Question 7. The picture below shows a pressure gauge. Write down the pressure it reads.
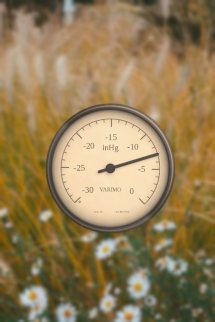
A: -7 inHg
